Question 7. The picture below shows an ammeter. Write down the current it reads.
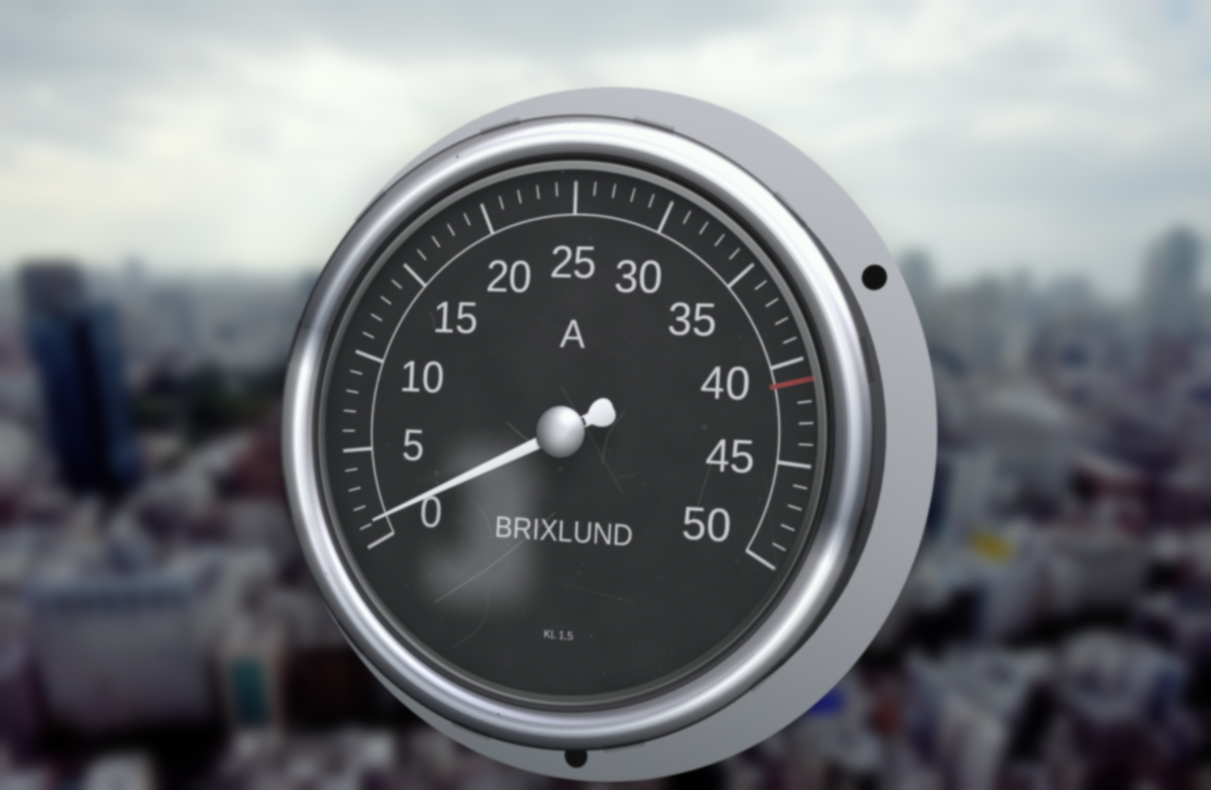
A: 1 A
